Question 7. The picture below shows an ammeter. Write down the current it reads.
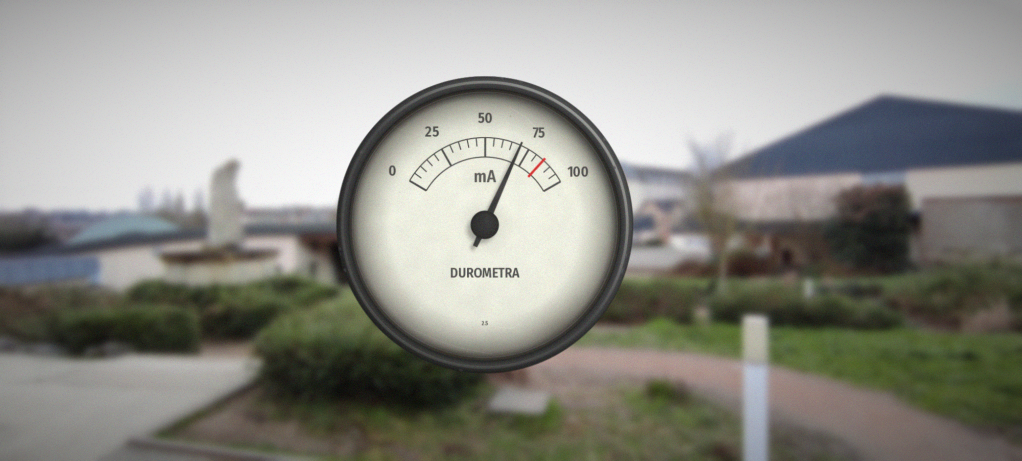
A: 70 mA
